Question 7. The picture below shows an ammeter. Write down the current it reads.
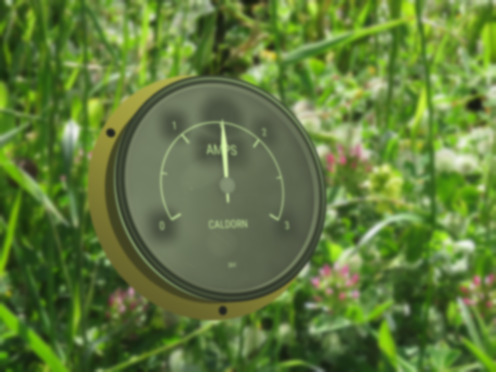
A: 1.5 A
